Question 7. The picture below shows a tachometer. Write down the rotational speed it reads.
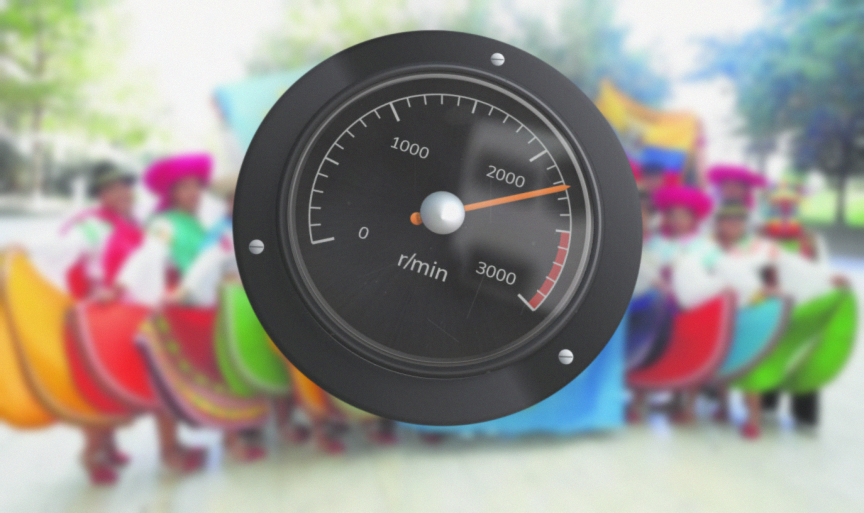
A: 2250 rpm
